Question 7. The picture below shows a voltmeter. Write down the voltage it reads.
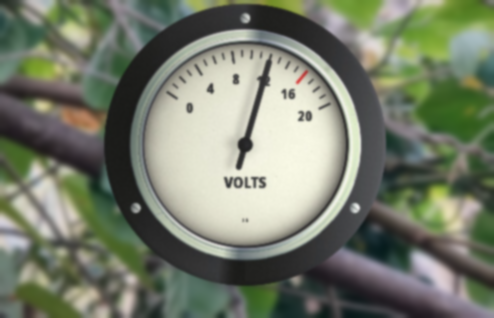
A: 12 V
